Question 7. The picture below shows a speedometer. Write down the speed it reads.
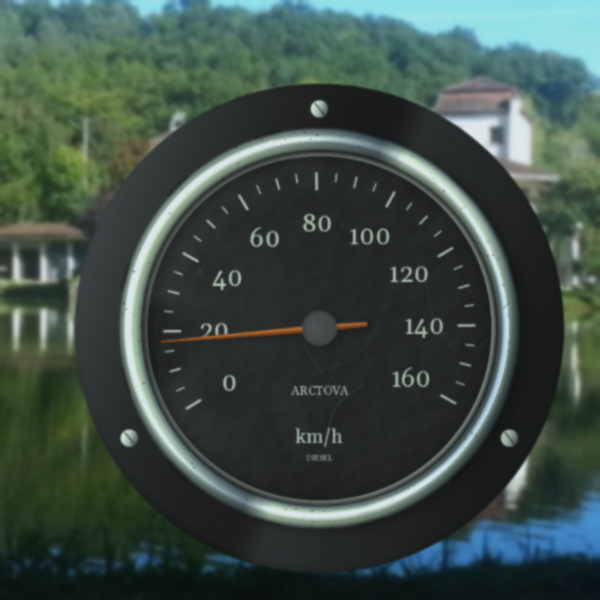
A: 17.5 km/h
